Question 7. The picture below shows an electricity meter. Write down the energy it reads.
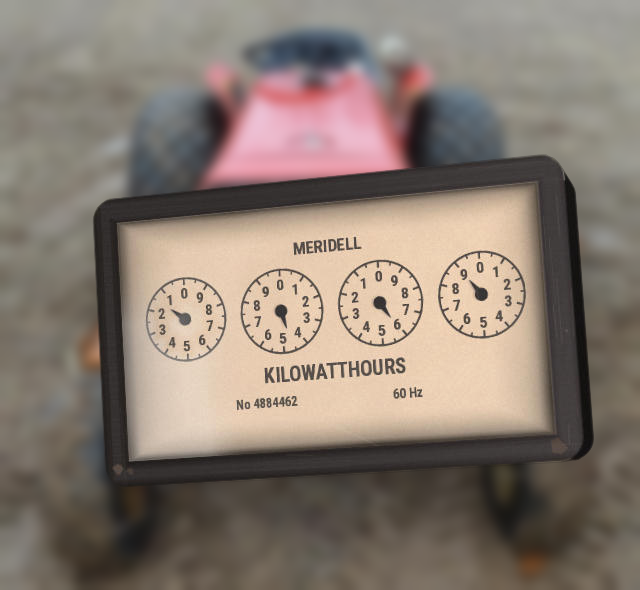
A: 1459 kWh
